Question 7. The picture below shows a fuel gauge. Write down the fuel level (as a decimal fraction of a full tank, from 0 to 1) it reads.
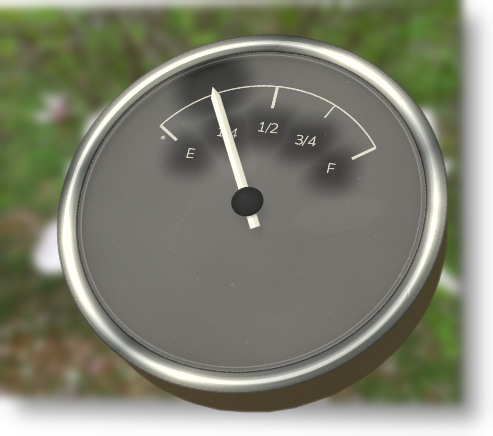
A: 0.25
